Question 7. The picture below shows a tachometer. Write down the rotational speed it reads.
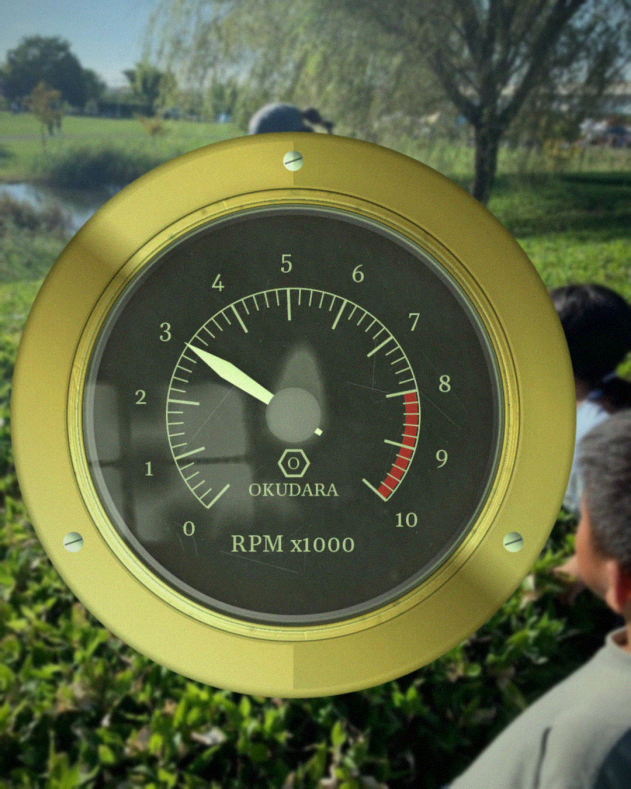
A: 3000 rpm
